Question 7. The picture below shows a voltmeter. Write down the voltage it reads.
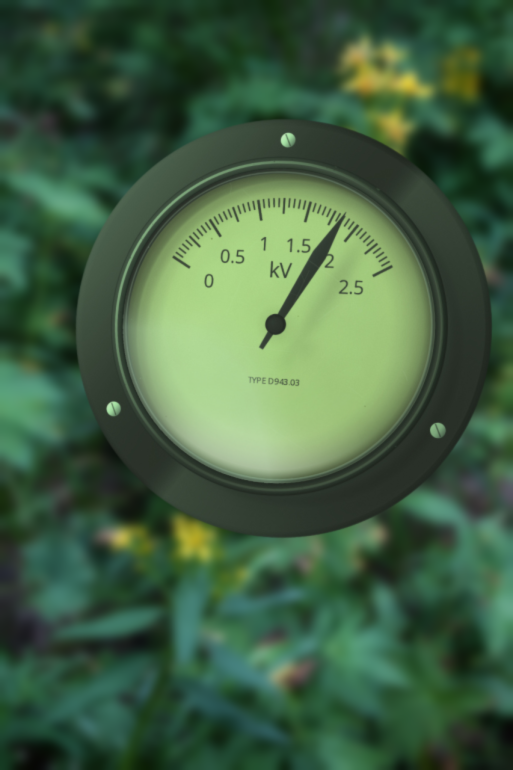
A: 1.85 kV
